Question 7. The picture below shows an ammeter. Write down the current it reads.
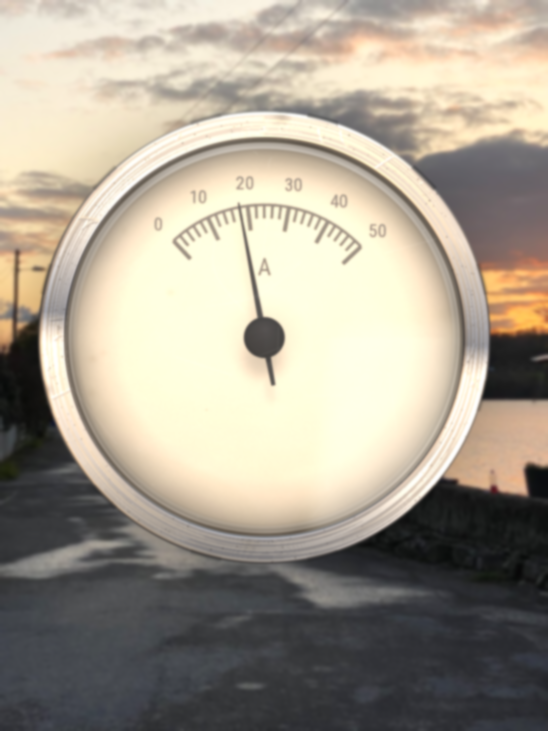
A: 18 A
